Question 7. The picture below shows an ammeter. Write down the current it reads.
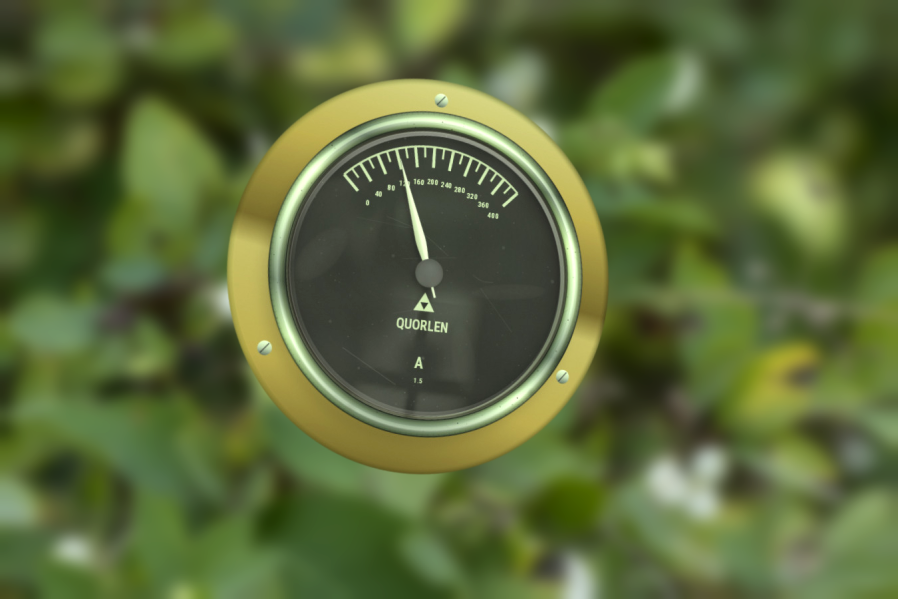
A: 120 A
